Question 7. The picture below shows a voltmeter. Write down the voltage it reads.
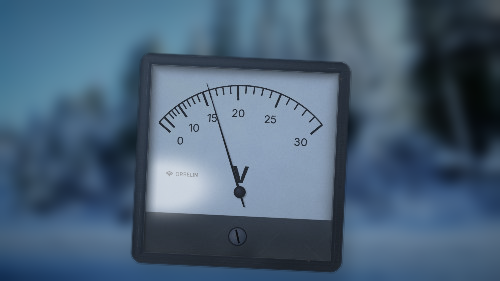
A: 16 V
